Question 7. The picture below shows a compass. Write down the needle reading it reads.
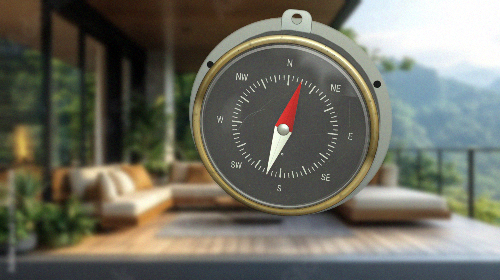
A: 15 °
